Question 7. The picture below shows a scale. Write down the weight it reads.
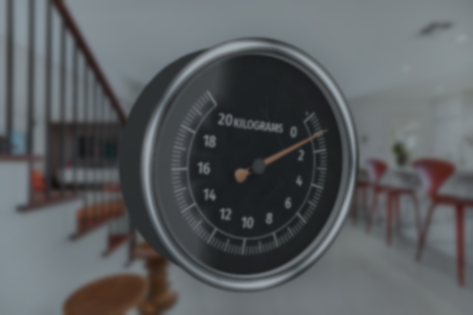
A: 1 kg
